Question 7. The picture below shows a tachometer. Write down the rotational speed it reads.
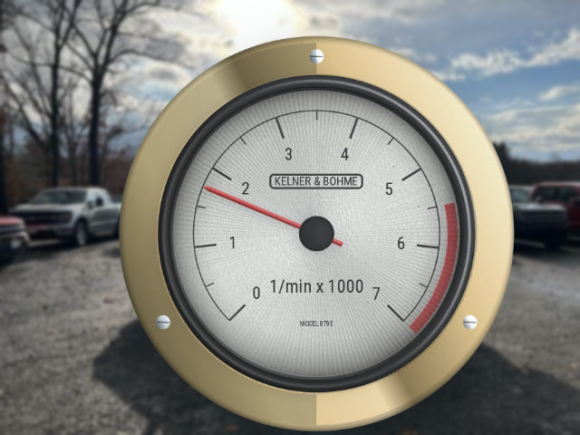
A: 1750 rpm
